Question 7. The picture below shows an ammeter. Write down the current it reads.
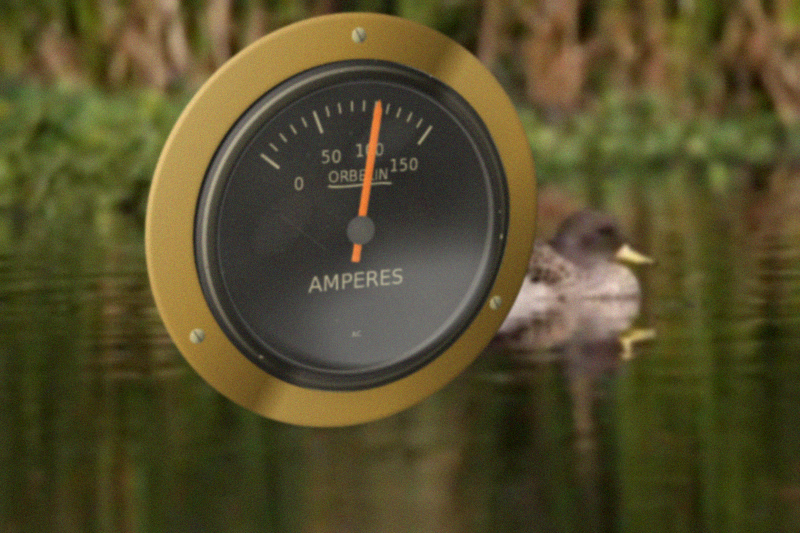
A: 100 A
